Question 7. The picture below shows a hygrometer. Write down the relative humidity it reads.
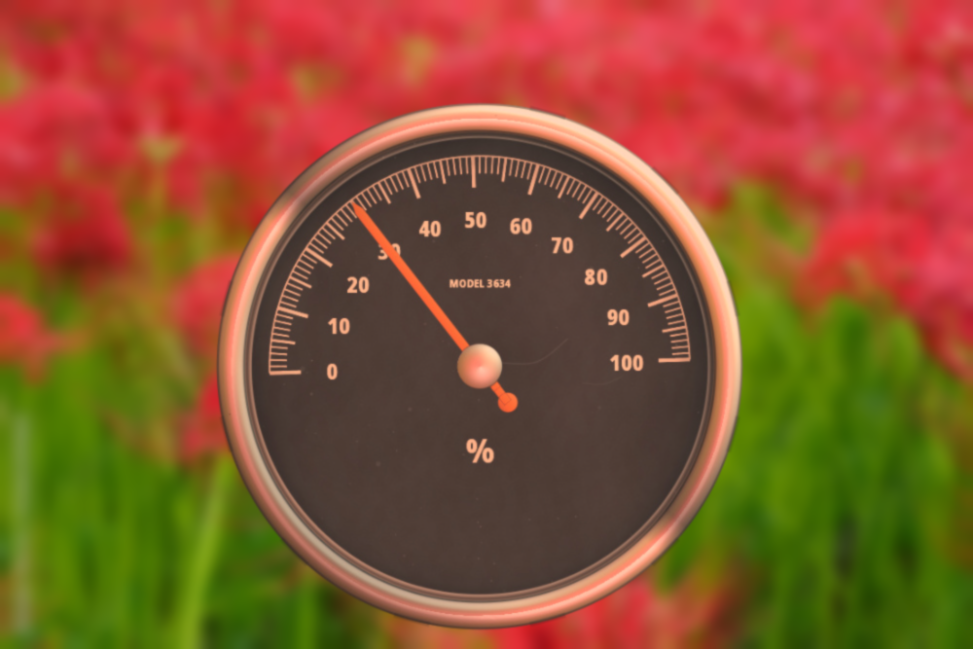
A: 30 %
